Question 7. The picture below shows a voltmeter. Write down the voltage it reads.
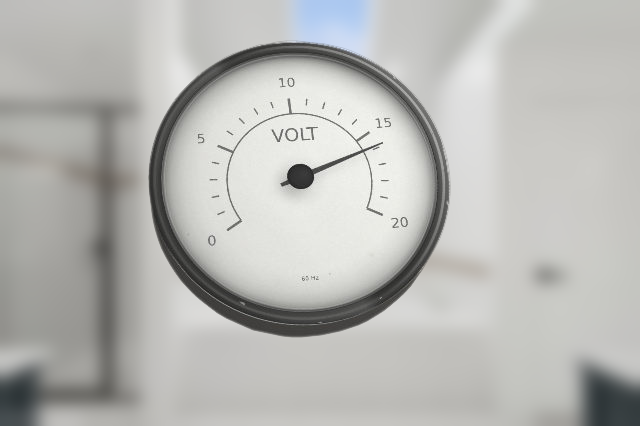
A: 16 V
